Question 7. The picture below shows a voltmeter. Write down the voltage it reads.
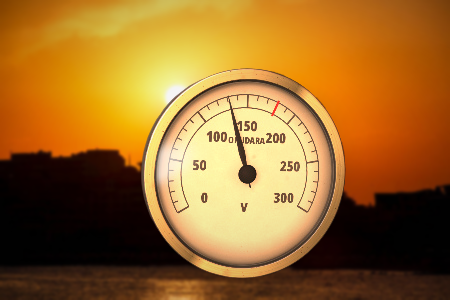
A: 130 V
